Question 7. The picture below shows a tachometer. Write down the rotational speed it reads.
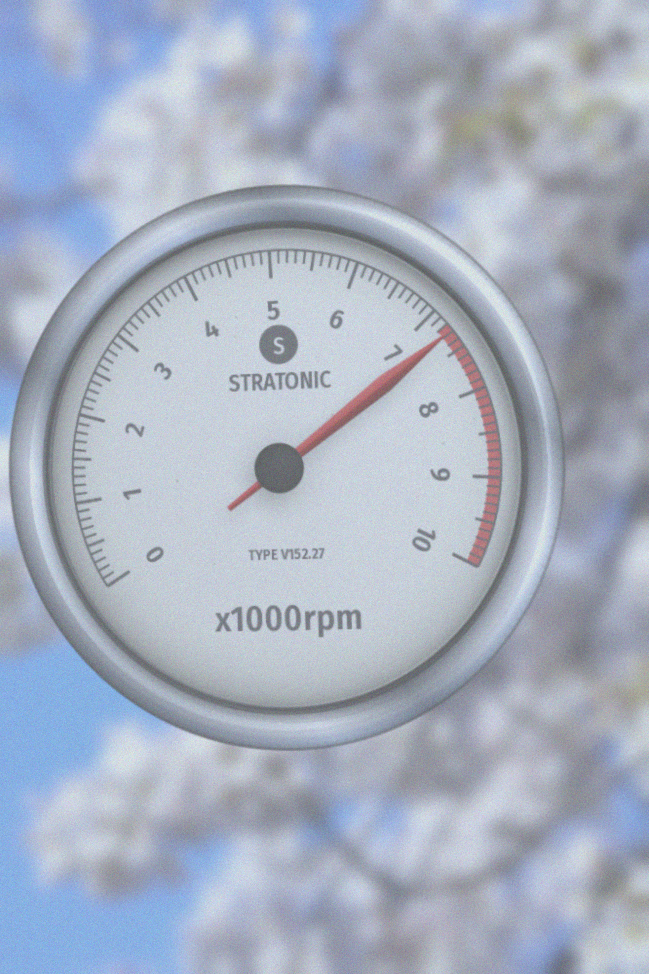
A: 7300 rpm
